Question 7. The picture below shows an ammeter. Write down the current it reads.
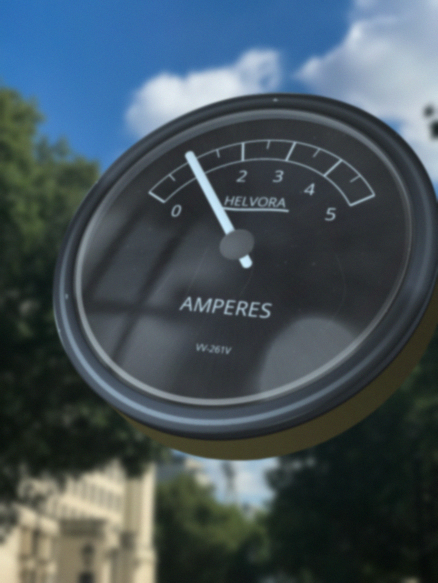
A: 1 A
